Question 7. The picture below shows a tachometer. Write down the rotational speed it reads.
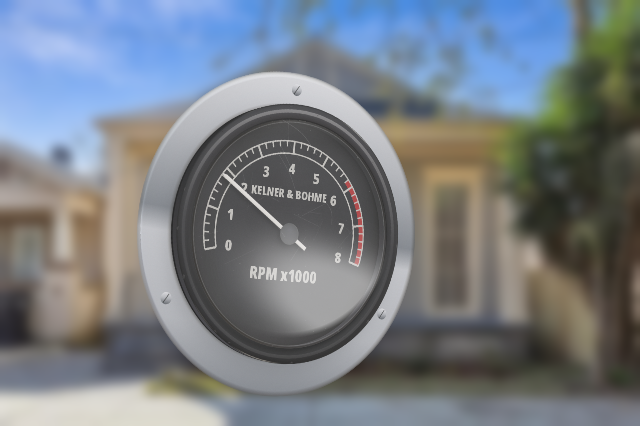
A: 1800 rpm
